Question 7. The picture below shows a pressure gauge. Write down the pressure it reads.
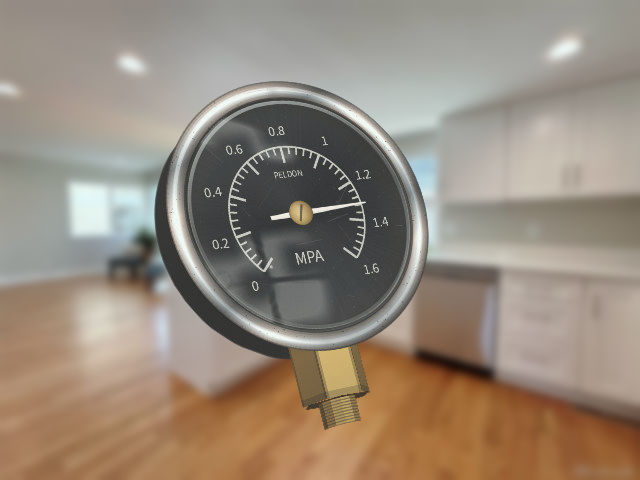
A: 1.32 MPa
